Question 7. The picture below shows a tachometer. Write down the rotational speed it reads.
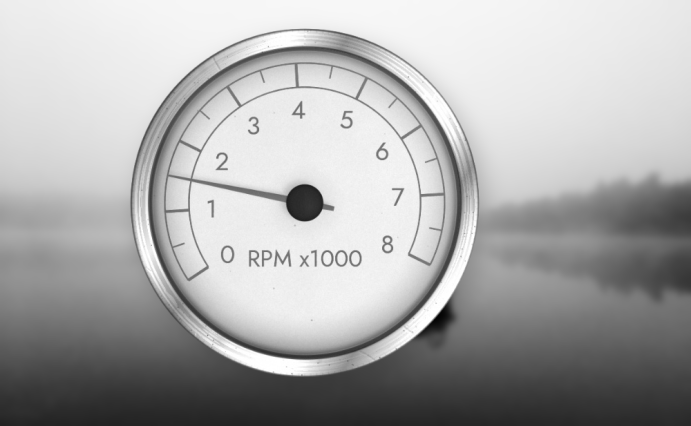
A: 1500 rpm
